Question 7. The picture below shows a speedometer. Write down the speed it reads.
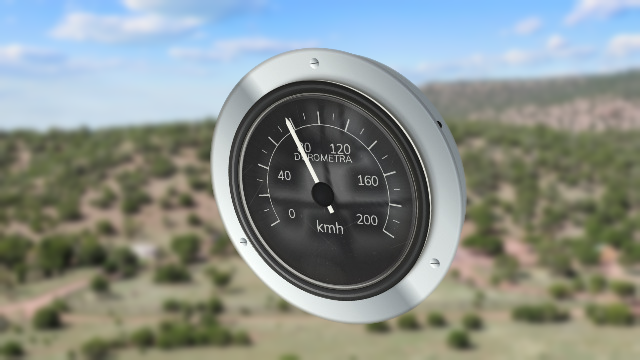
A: 80 km/h
